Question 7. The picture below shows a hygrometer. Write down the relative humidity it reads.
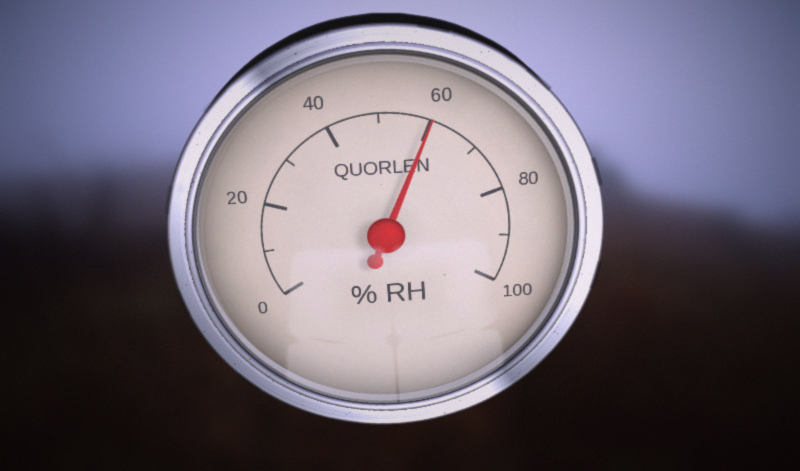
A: 60 %
